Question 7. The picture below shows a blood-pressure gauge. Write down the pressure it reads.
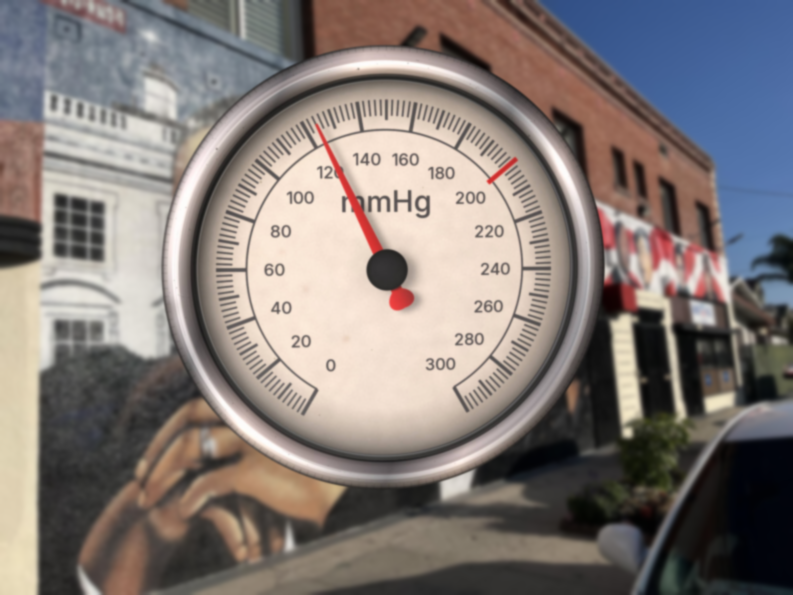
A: 124 mmHg
